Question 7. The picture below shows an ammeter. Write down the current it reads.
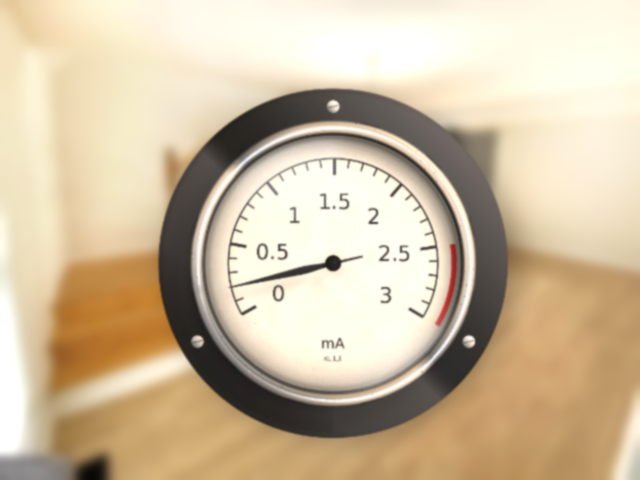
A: 0.2 mA
